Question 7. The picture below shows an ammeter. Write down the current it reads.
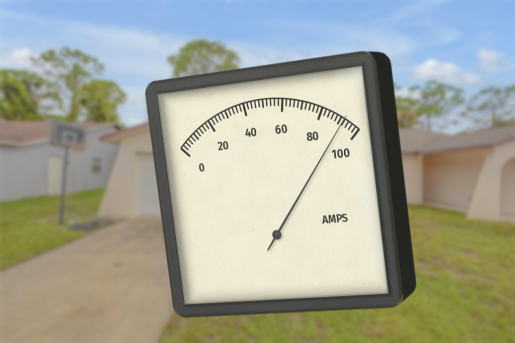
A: 92 A
